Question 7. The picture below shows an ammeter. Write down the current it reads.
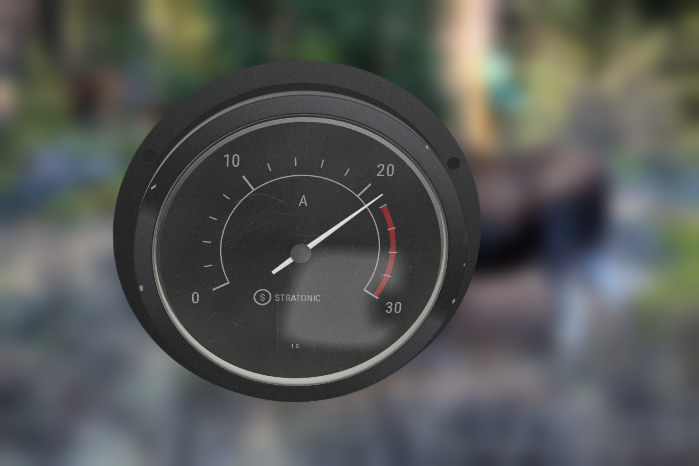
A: 21 A
